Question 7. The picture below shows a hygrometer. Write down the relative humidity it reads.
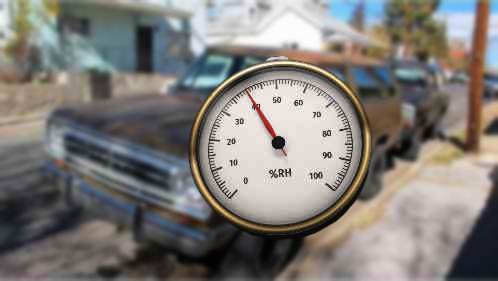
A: 40 %
